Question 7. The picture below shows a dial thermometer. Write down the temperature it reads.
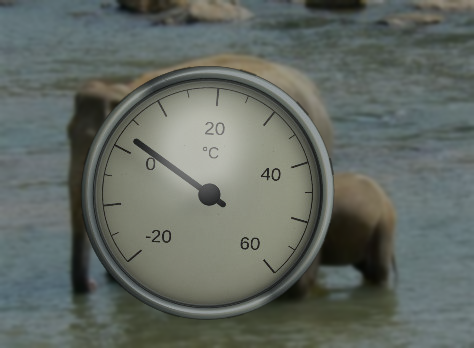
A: 2.5 °C
